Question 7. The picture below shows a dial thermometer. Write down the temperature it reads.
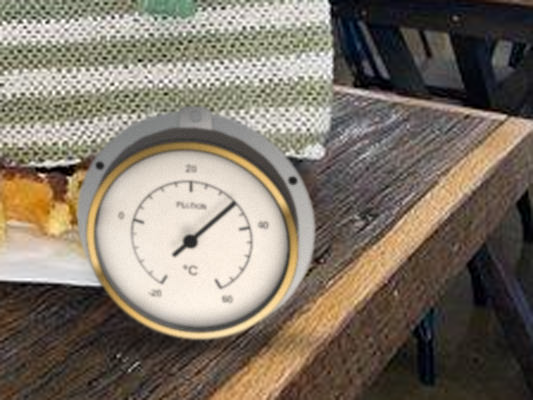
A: 32 °C
